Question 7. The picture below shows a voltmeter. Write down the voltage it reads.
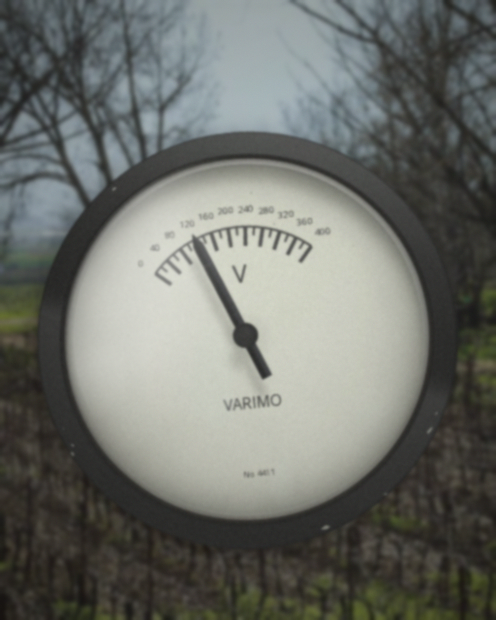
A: 120 V
